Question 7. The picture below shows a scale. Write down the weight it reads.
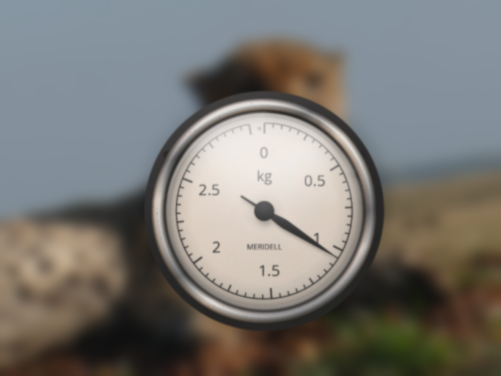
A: 1.05 kg
